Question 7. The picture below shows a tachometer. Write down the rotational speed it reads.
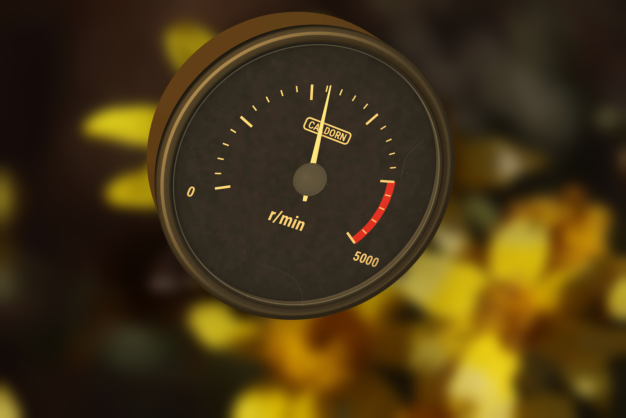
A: 2200 rpm
